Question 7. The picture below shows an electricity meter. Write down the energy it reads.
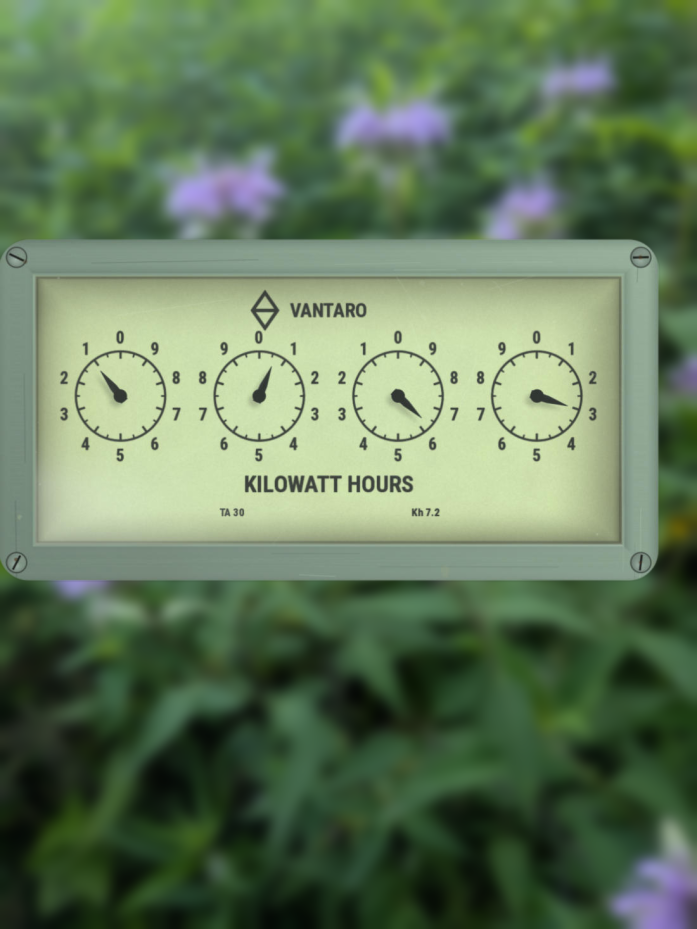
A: 1063 kWh
